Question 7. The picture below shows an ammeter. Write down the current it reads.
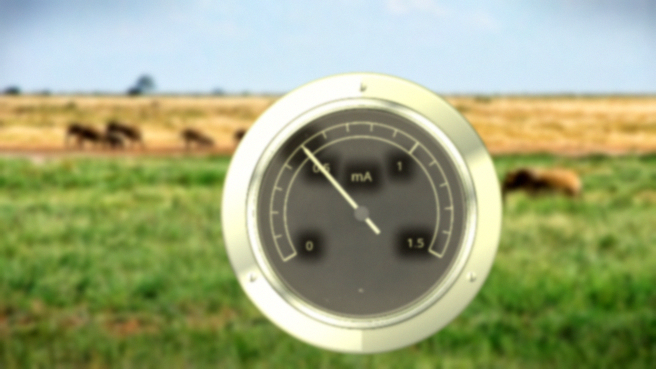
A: 0.5 mA
